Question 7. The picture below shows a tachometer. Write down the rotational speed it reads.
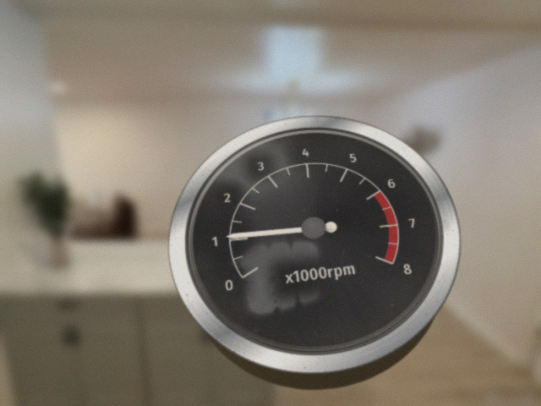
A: 1000 rpm
